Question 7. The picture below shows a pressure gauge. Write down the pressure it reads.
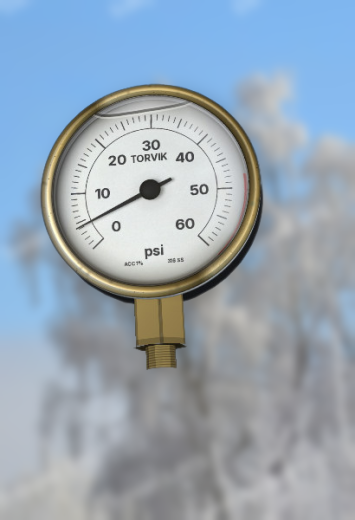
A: 4 psi
